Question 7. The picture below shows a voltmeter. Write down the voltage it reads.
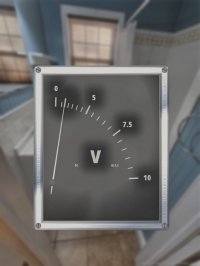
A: 2.5 V
